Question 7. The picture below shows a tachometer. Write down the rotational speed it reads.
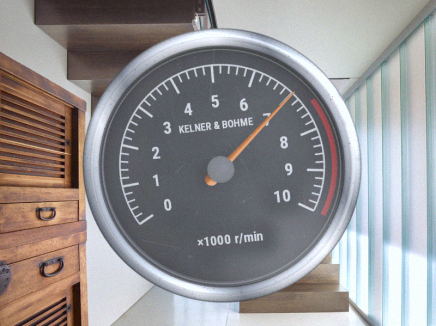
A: 7000 rpm
